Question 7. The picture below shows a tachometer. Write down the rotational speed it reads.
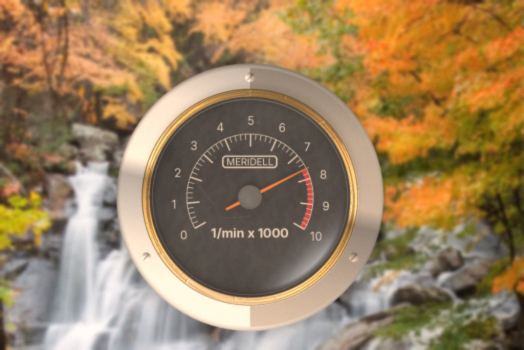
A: 7600 rpm
